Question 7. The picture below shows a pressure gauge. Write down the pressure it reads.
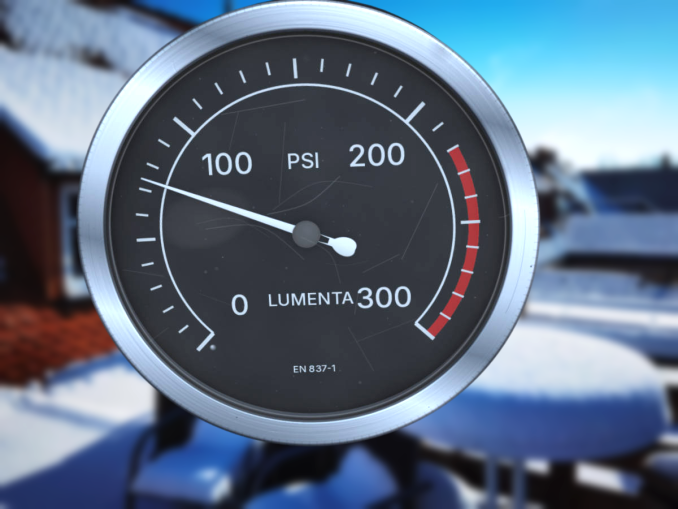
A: 75 psi
